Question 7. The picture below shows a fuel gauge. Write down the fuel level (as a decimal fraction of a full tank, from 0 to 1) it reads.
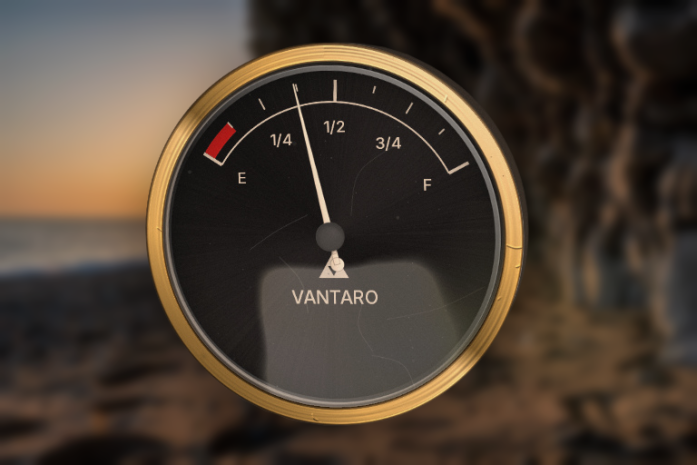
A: 0.375
